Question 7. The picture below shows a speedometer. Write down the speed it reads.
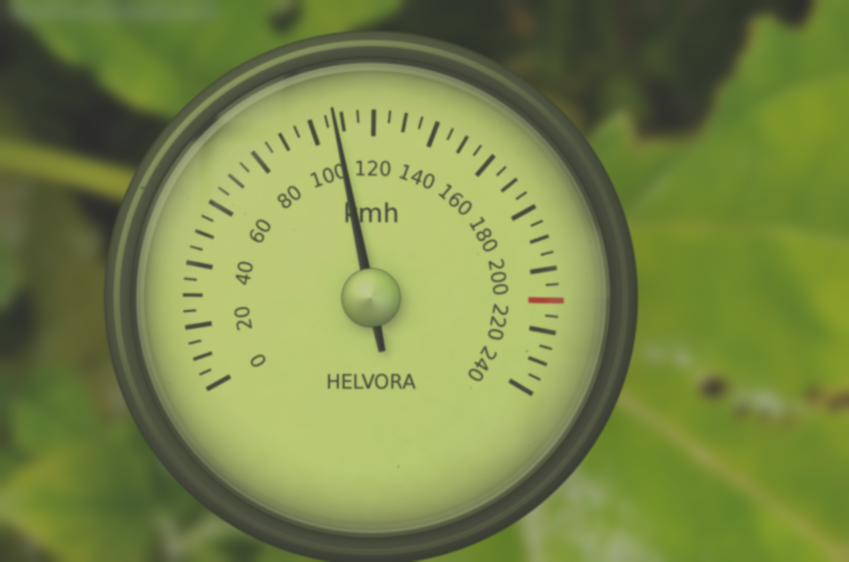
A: 107.5 km/h
